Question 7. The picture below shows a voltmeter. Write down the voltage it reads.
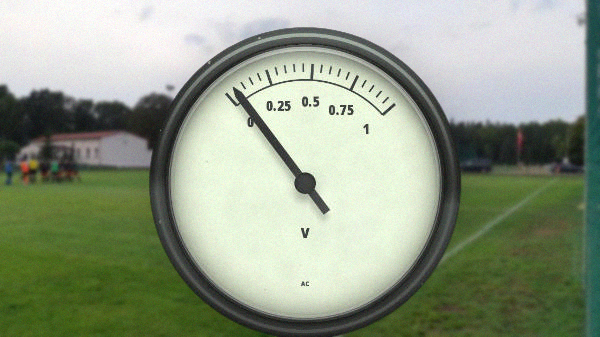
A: 0.05 V
